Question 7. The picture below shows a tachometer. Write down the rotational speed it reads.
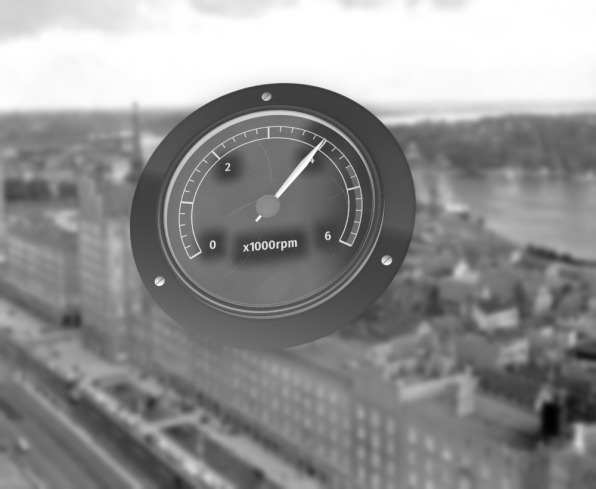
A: 4000 rpm
